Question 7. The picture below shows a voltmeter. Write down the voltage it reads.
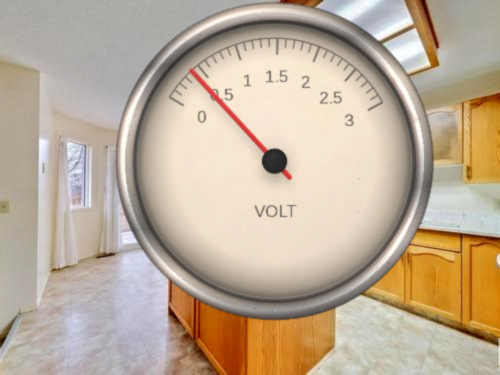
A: 0.4 V
